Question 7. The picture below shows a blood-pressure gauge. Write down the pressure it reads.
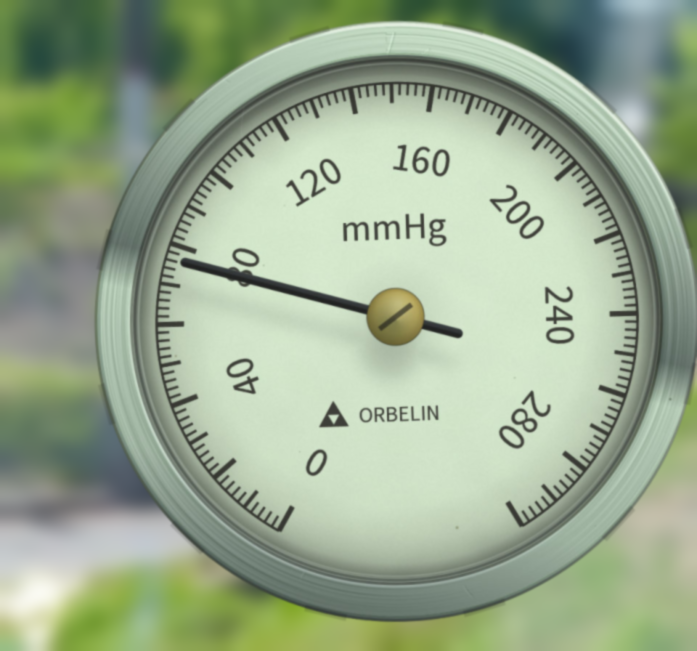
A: 76 mmHg
